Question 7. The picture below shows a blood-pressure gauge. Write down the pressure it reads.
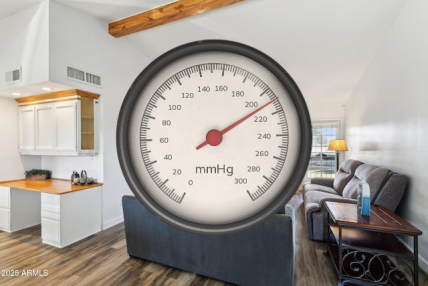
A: 210 mmHg
